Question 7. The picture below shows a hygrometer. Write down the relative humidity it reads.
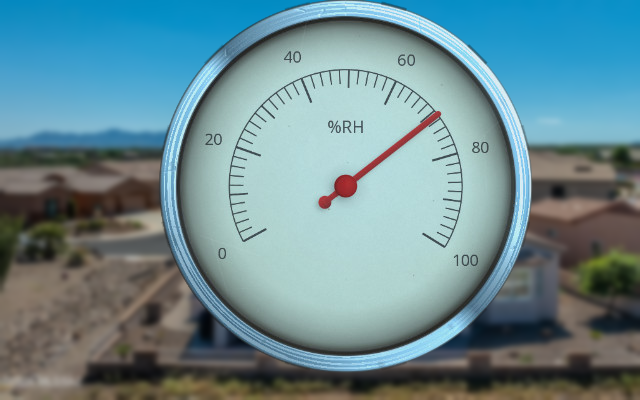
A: 71 %
